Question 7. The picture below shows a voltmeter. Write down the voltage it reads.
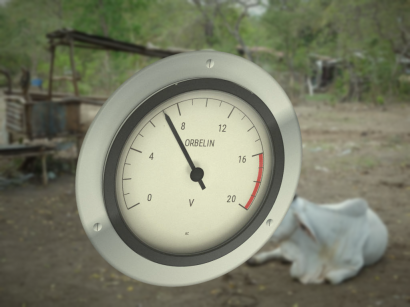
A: 7 V
